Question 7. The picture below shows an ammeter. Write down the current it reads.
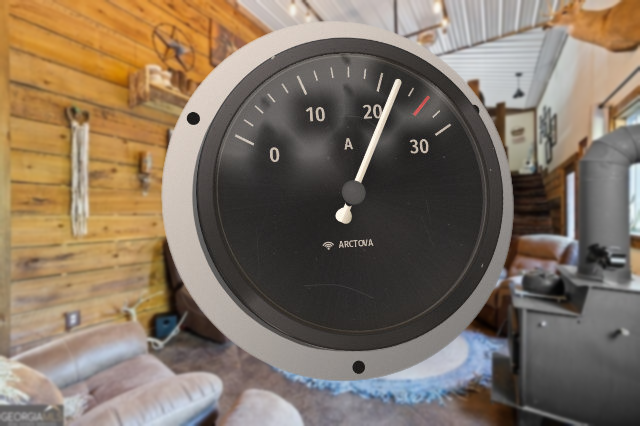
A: 22 A
